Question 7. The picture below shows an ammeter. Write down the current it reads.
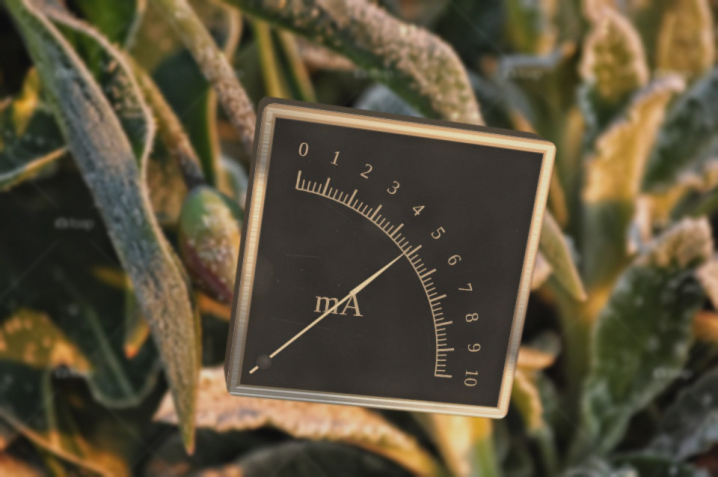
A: 4.8 mA
